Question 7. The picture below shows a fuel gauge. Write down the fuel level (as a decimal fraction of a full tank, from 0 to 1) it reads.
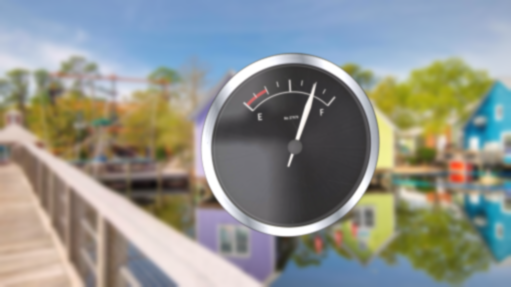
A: 0.75
